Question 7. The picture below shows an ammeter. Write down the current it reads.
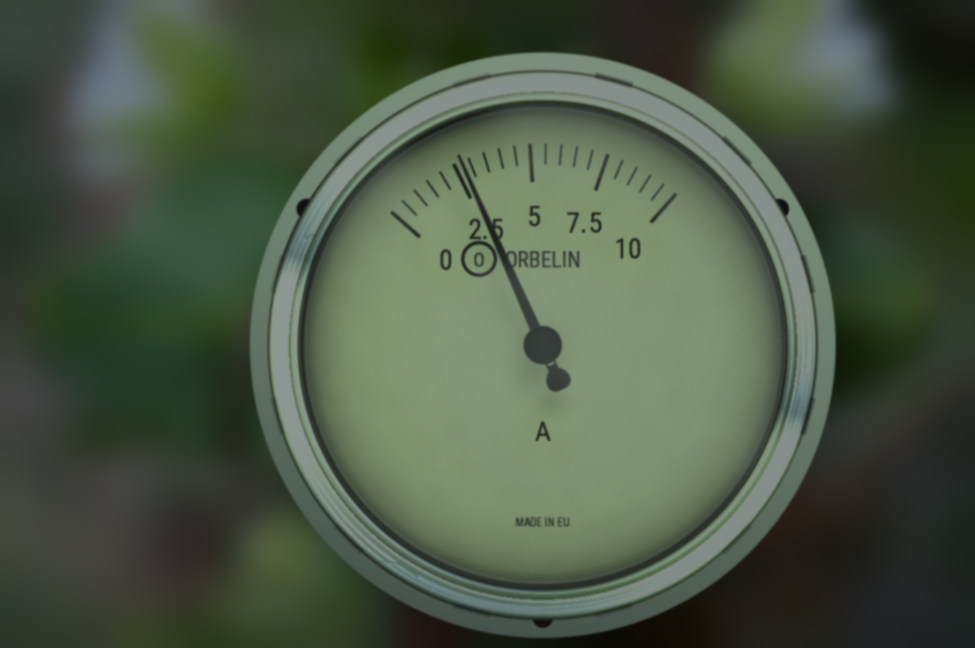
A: 2.75 A
